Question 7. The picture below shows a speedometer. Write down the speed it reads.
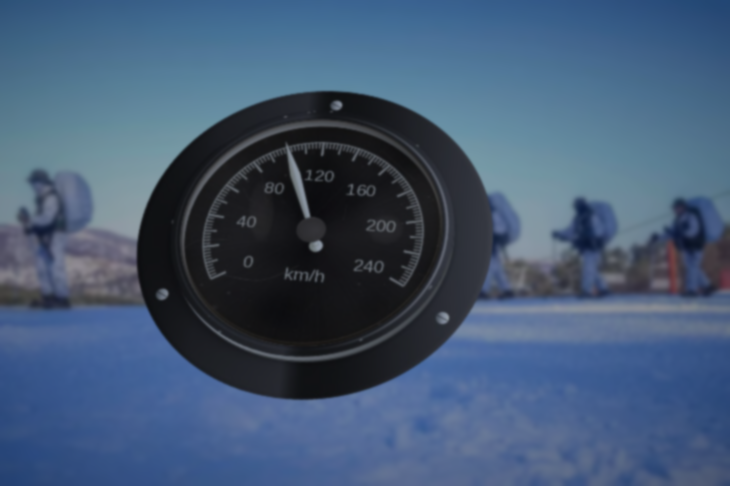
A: 100 km/h
